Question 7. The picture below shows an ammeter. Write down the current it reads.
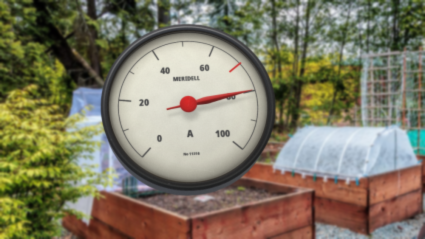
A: 80 A
